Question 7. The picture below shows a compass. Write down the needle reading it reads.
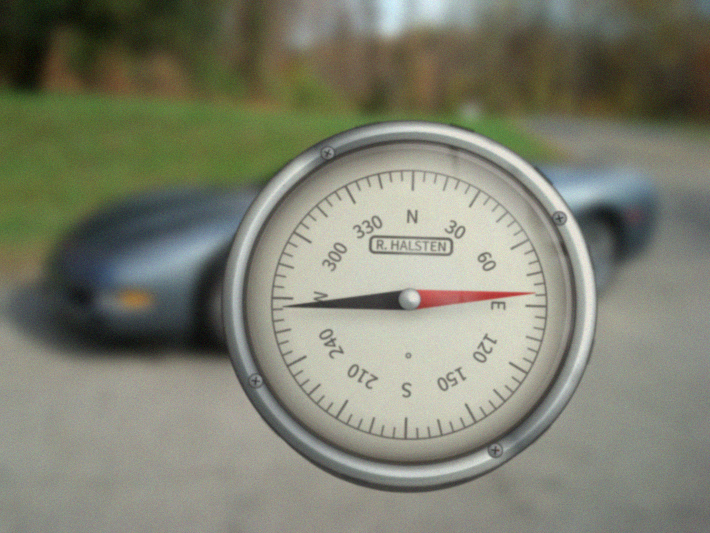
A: 85 °
